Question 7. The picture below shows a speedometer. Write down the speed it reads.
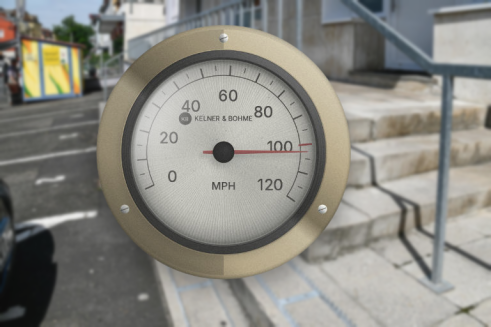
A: 102.5 mph
